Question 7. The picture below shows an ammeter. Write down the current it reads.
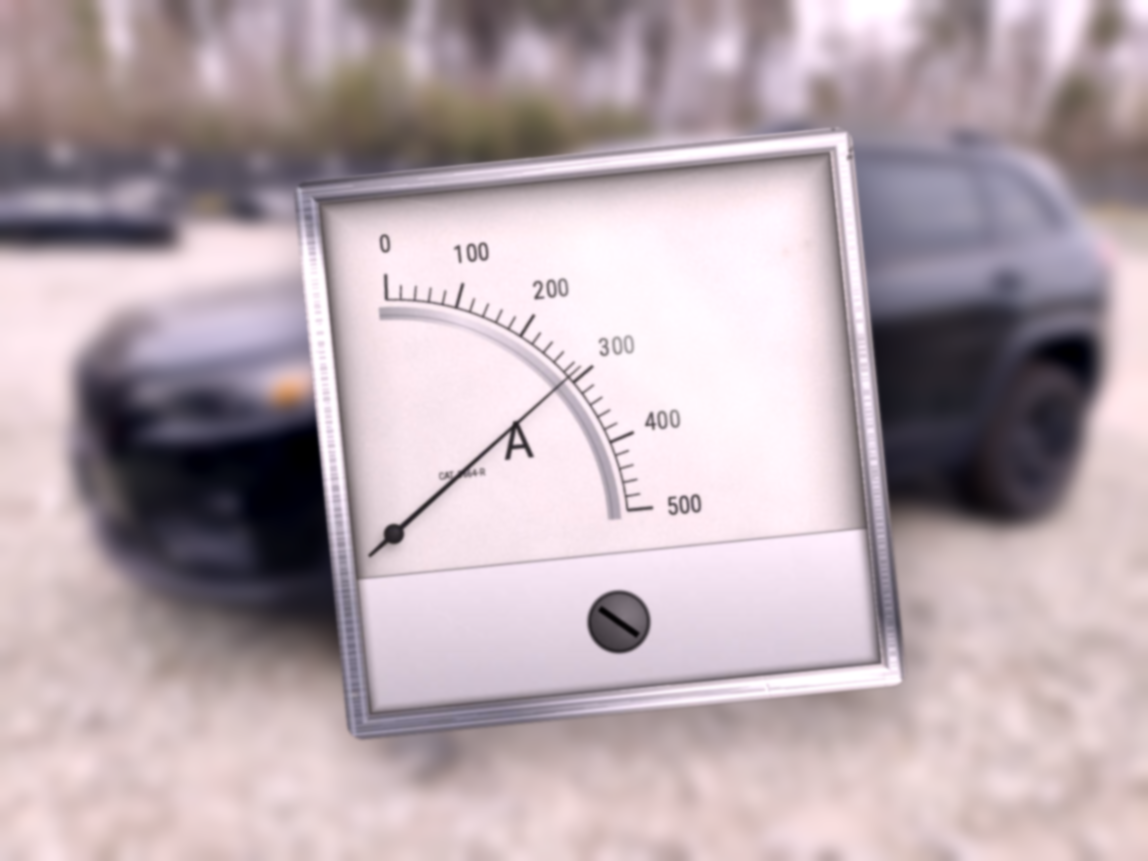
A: 290 A
